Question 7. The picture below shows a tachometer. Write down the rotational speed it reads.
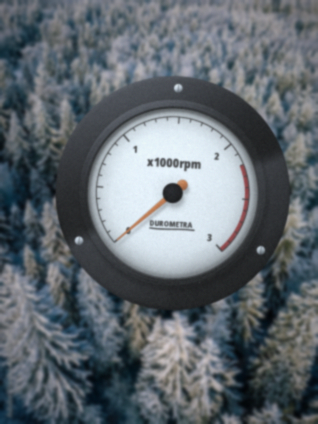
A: 0 rpm
